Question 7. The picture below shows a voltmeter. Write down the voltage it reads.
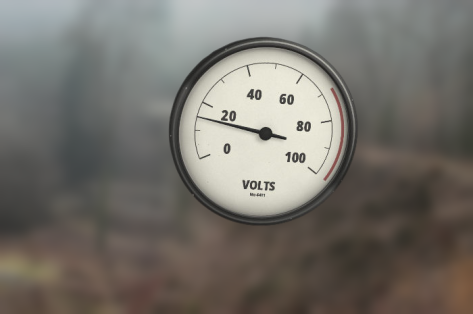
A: 15 V
